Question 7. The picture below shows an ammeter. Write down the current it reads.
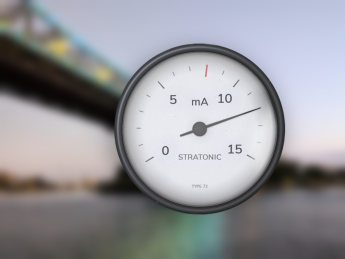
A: 12 mA
